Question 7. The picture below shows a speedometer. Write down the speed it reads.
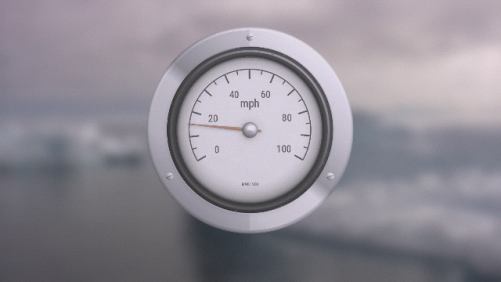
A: 15 mph
